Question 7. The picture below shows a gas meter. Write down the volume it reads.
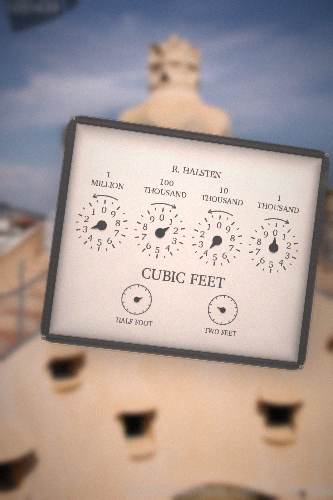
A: 314000 ft³
